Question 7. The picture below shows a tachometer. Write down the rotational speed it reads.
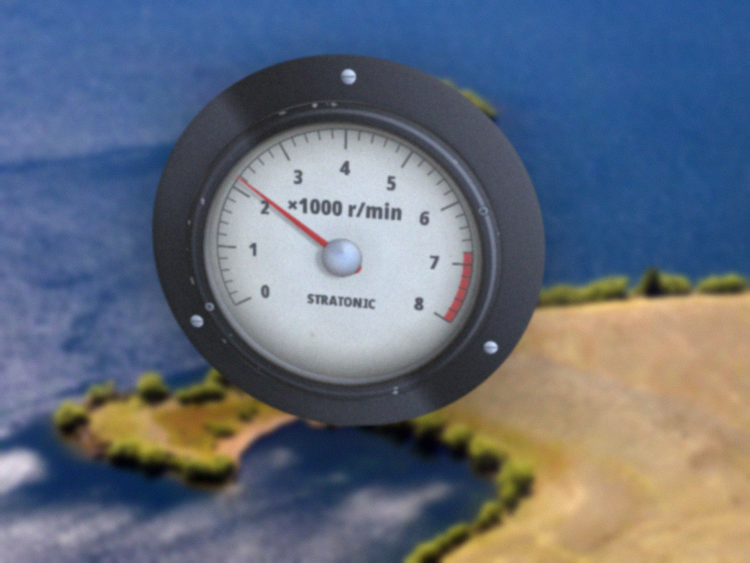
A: 2200 rpm
